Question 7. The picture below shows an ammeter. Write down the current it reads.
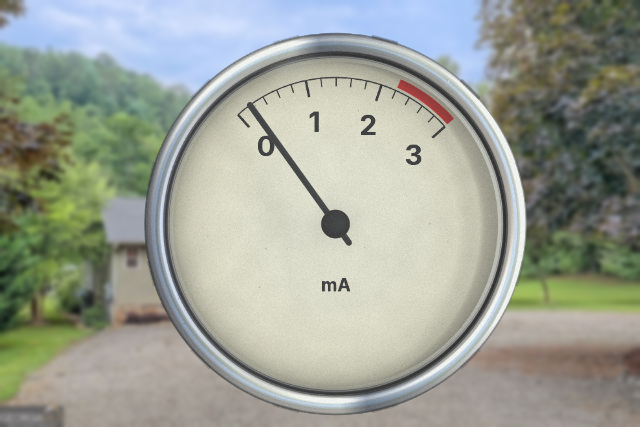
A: 0.2 mA
